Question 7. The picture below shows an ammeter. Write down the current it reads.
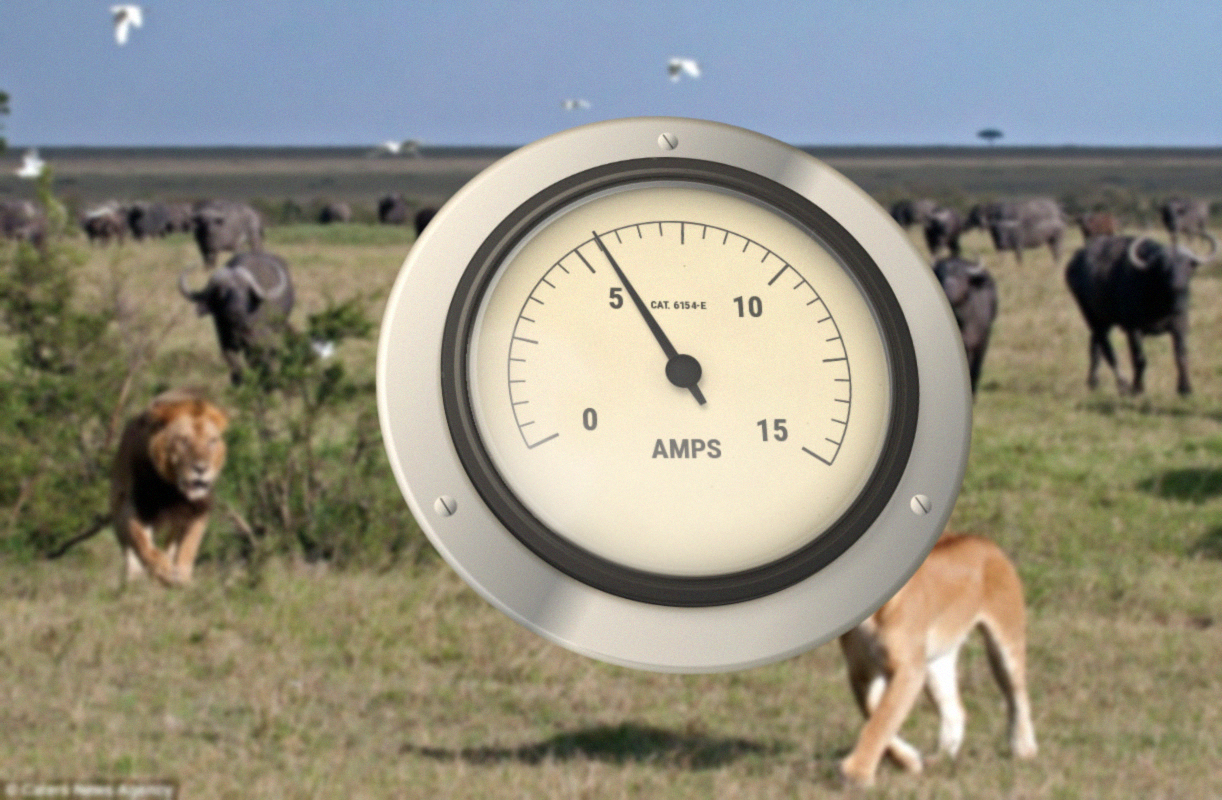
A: 5.5 A
